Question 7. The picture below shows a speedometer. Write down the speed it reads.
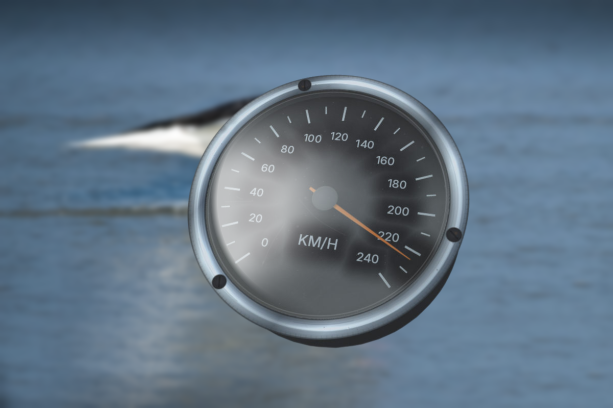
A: 225 km/h
